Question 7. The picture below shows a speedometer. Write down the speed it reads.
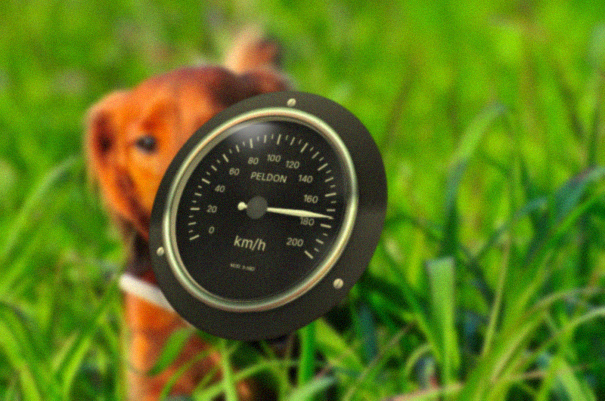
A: 175 km/h
